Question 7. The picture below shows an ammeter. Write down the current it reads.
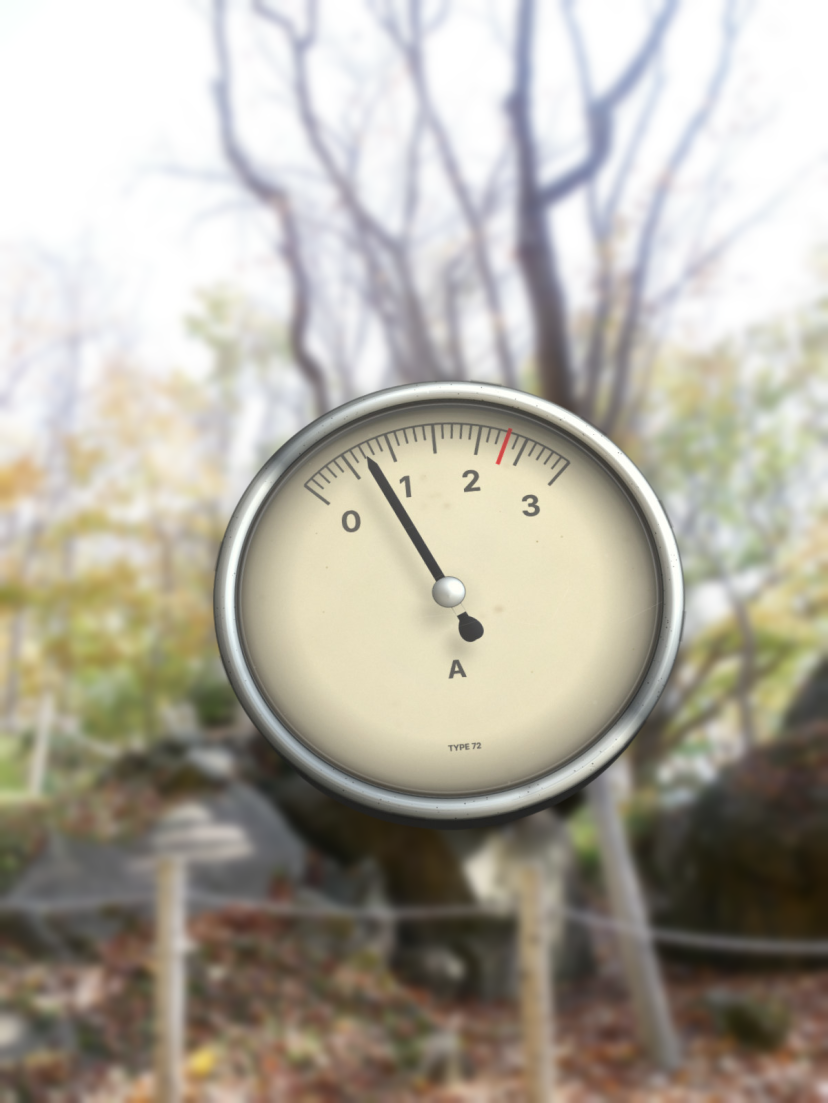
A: 0.7 A
